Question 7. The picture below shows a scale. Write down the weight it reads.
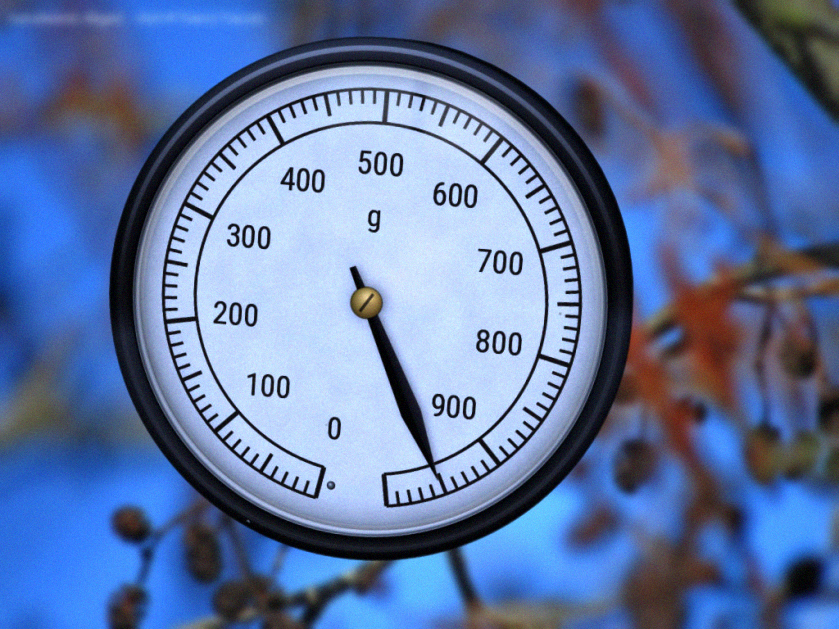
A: 950 g
